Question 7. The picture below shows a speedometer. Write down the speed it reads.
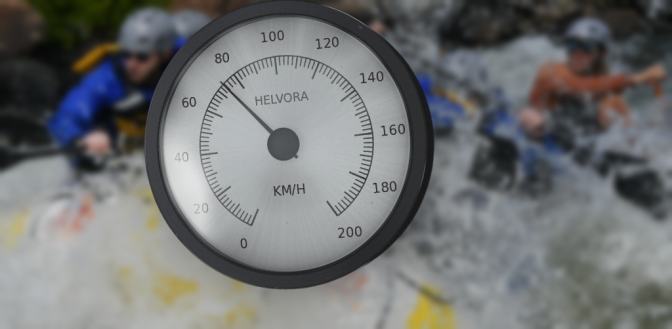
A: 74 km/h
